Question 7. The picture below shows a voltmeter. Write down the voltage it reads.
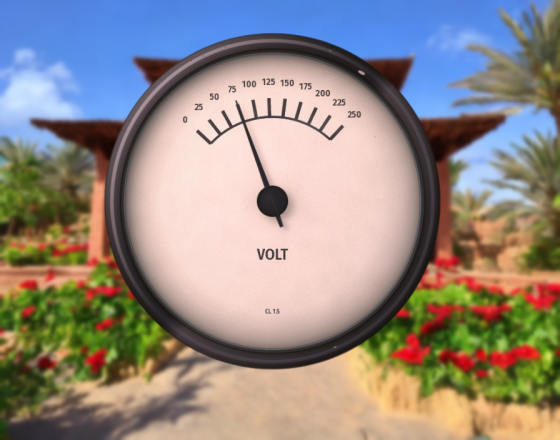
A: 75 V
